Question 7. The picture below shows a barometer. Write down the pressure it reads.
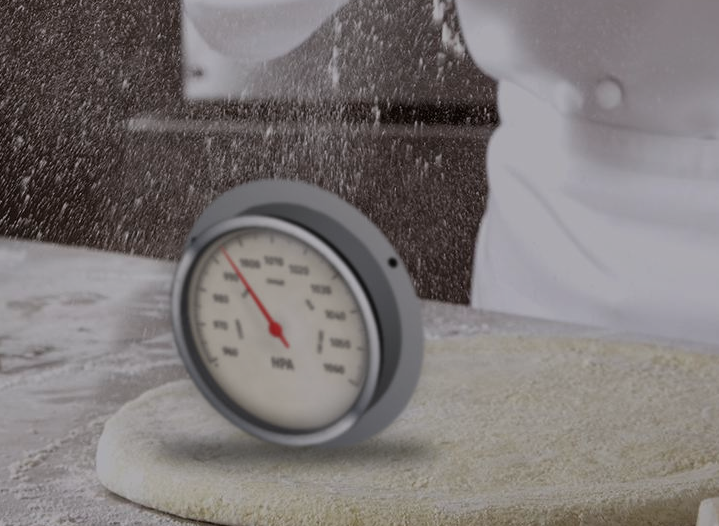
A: 995 hPa
